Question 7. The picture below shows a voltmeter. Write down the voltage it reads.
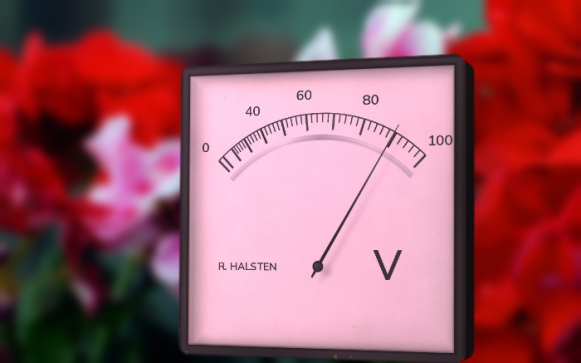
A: 90 V
